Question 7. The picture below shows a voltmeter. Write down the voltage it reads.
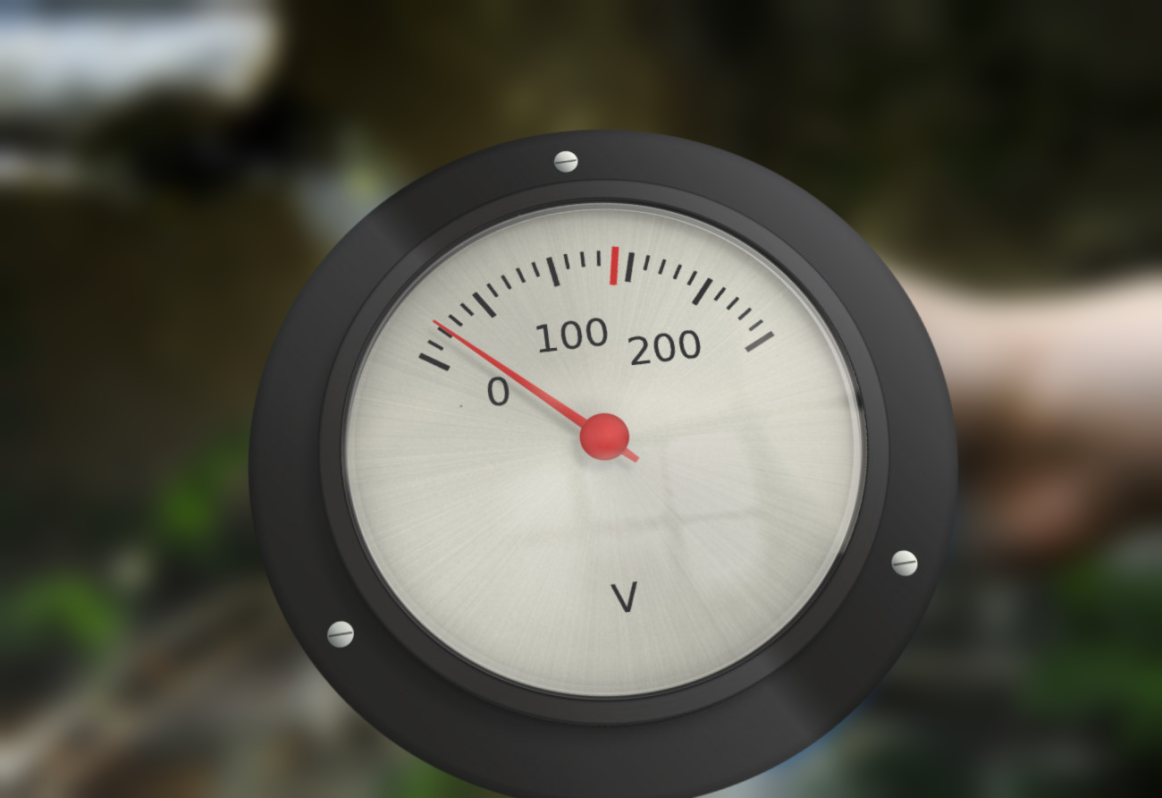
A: 20 V
